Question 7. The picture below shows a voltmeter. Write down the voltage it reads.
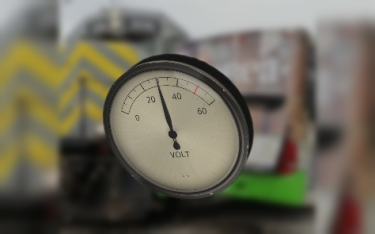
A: 30 V
